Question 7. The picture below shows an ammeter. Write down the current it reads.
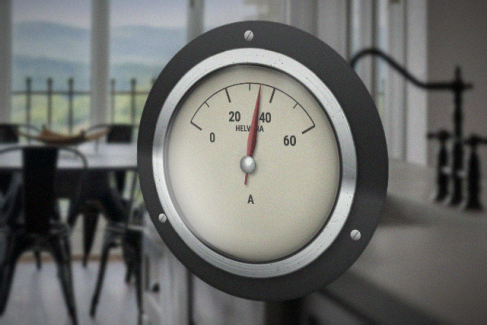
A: 35 A
